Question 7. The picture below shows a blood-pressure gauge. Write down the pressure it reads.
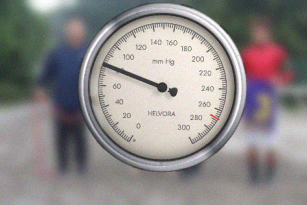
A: 80 mmHg
